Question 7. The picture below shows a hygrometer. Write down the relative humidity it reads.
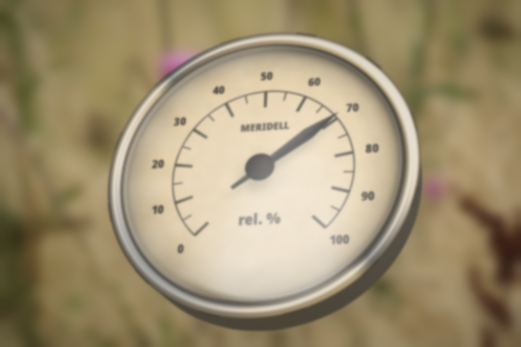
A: 70 %
